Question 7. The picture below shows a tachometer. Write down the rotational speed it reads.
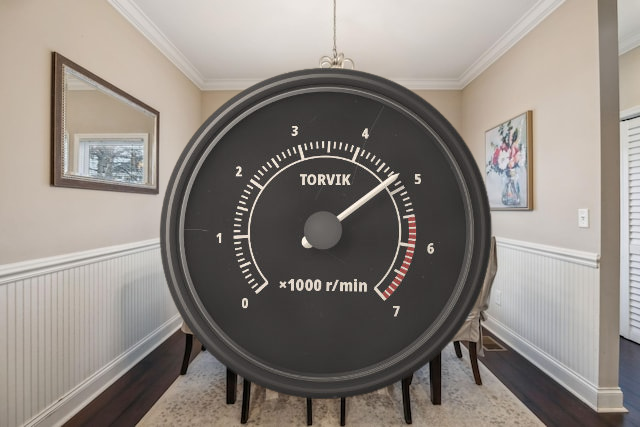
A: 4800 rpm
